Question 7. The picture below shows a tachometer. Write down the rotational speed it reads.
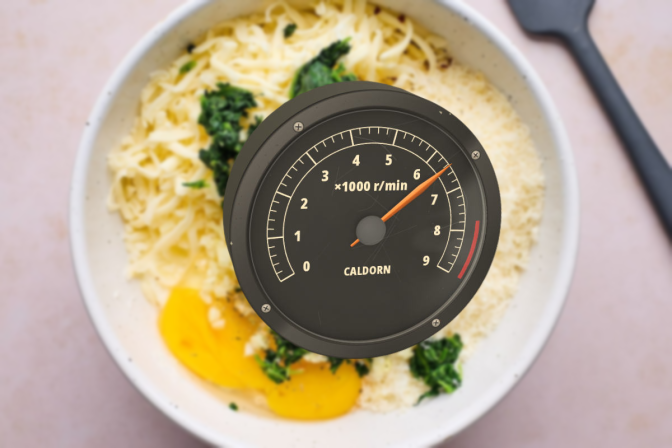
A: 6400 rpm
